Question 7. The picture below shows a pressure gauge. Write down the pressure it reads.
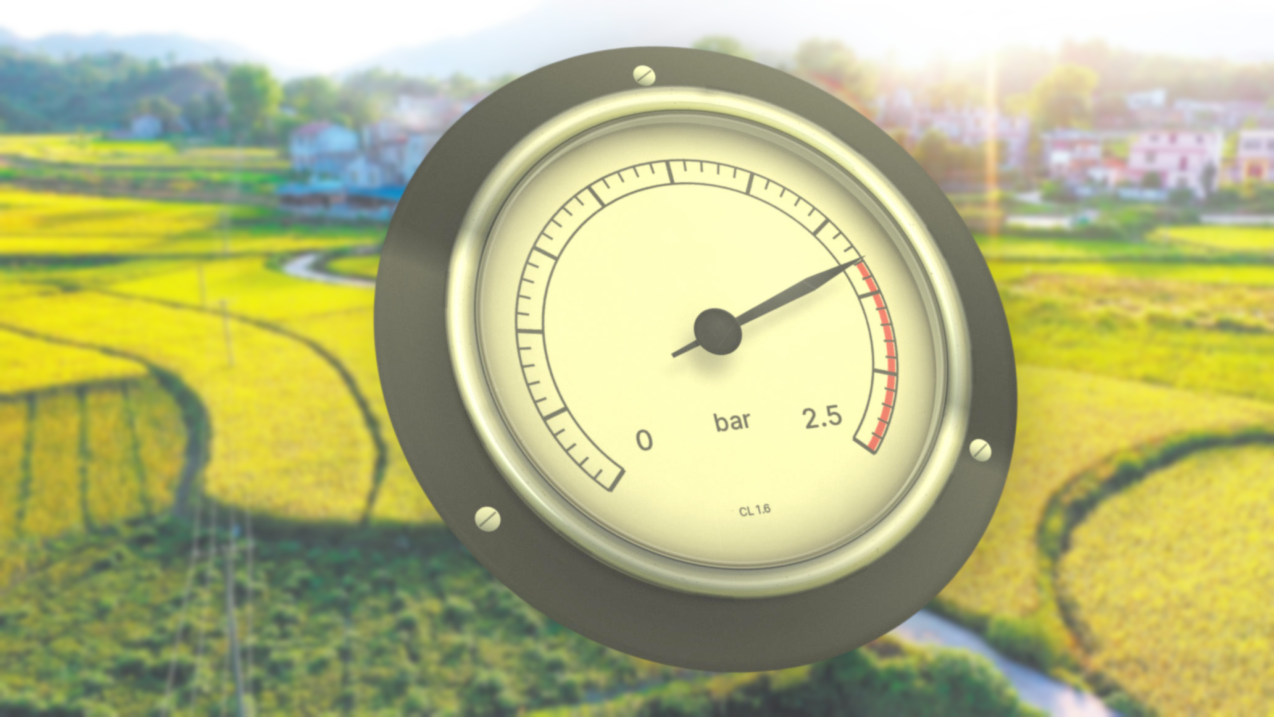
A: 1.9 bar
